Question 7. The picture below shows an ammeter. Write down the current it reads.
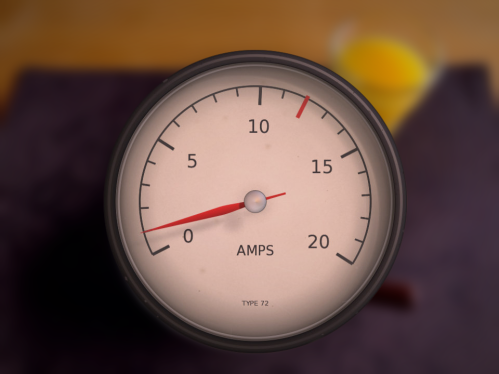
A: 1 A
